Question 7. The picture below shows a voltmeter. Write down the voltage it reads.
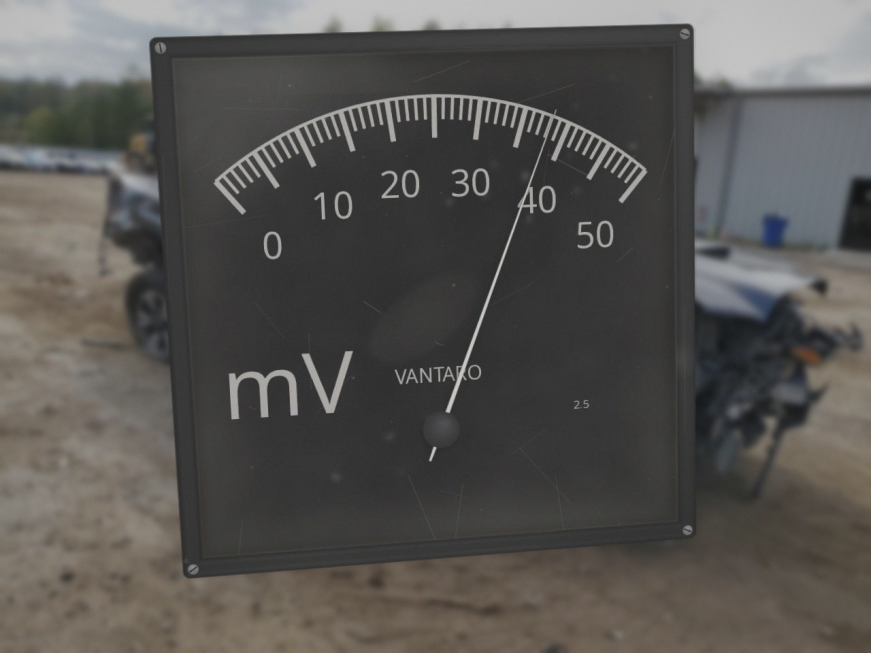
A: 38 mV
